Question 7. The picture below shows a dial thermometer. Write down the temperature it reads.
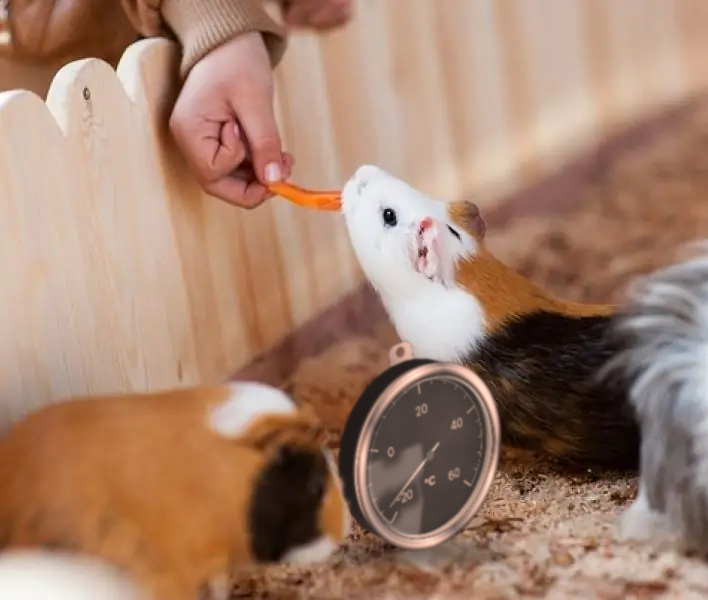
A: -16 °C
